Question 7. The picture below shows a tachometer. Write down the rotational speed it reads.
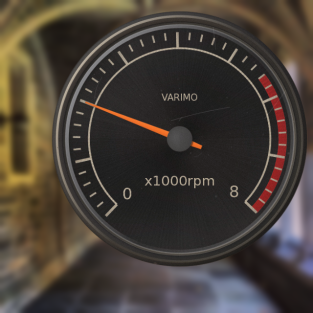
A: 2000 rpm
